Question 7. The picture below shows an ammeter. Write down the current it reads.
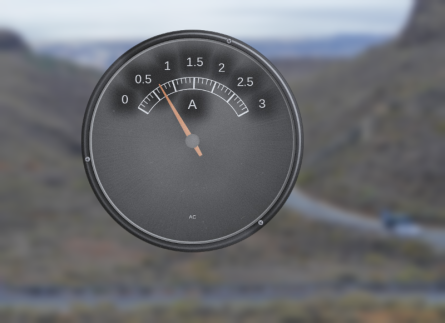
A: 0.7 A
